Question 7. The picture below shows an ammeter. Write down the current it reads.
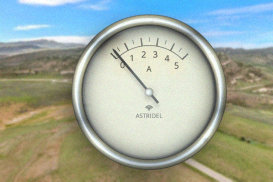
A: 0.25 A
